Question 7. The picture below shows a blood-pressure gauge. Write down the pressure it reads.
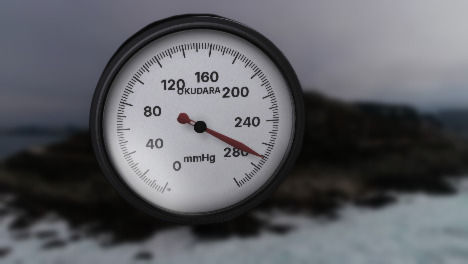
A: 270 mmHg
